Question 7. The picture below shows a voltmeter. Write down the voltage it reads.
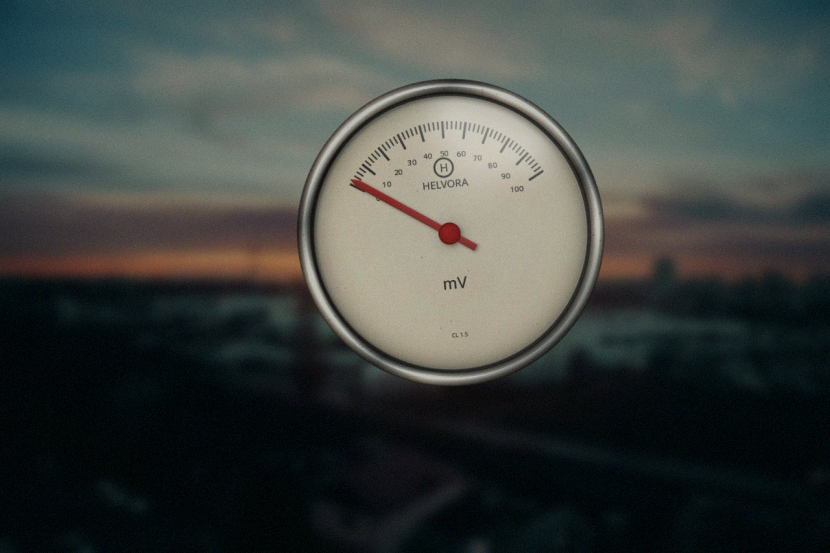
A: 2 mV
